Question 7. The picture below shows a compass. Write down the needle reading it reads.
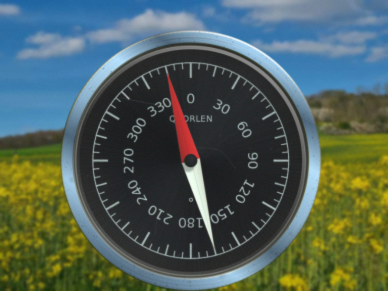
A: 345 °
